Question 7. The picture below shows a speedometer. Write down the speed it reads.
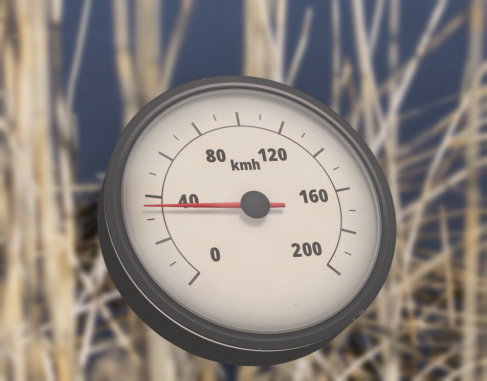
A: 35 km/h
